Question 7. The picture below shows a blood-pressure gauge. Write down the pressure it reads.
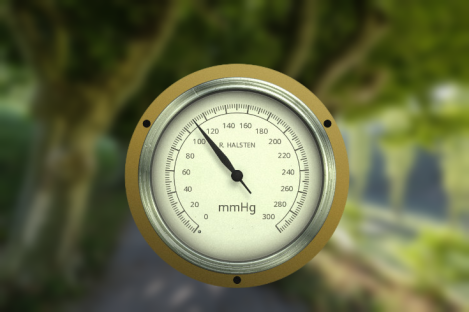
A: 110 mmHg
